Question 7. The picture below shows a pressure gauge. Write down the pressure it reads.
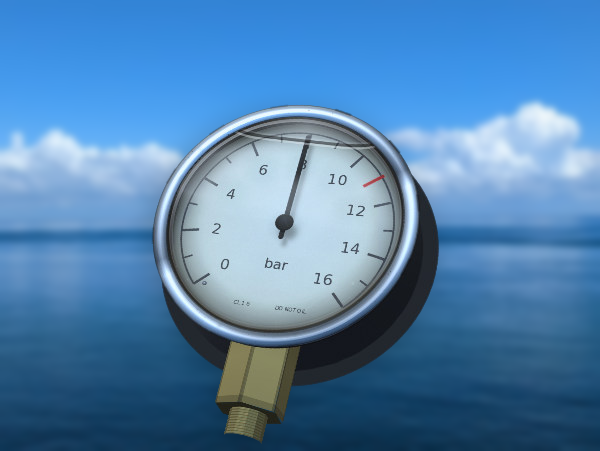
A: 8 bar
